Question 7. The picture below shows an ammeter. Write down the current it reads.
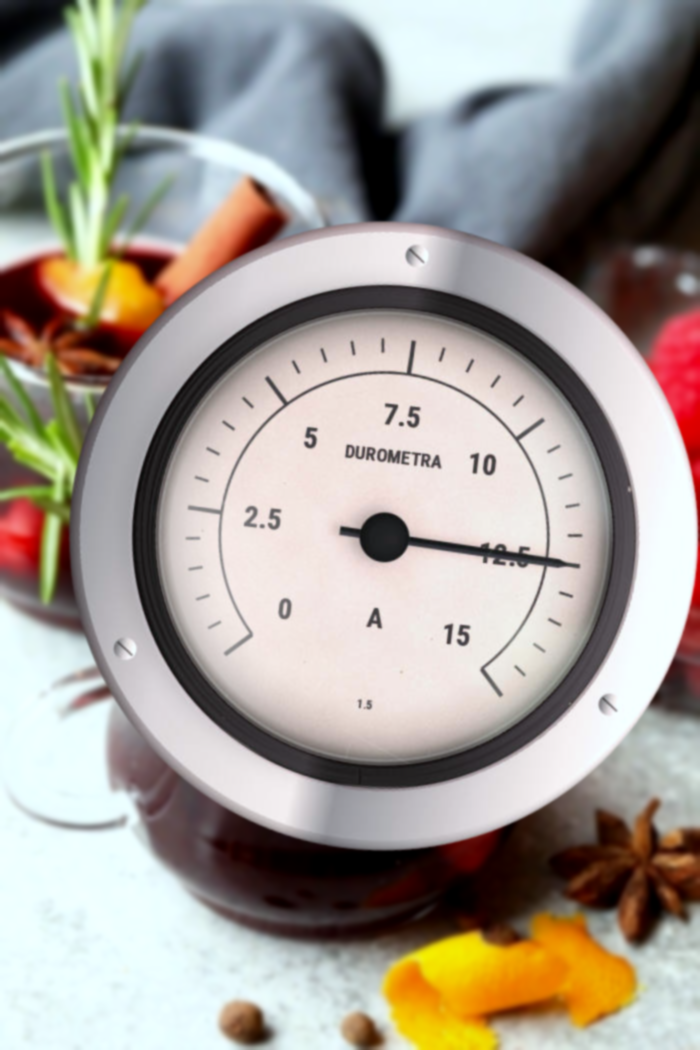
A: 12.5 A
